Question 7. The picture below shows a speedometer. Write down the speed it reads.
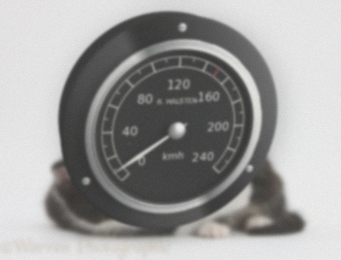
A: 10 km/h
